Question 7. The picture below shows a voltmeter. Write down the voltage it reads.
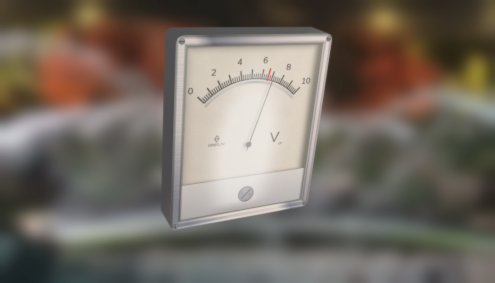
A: 7 V
